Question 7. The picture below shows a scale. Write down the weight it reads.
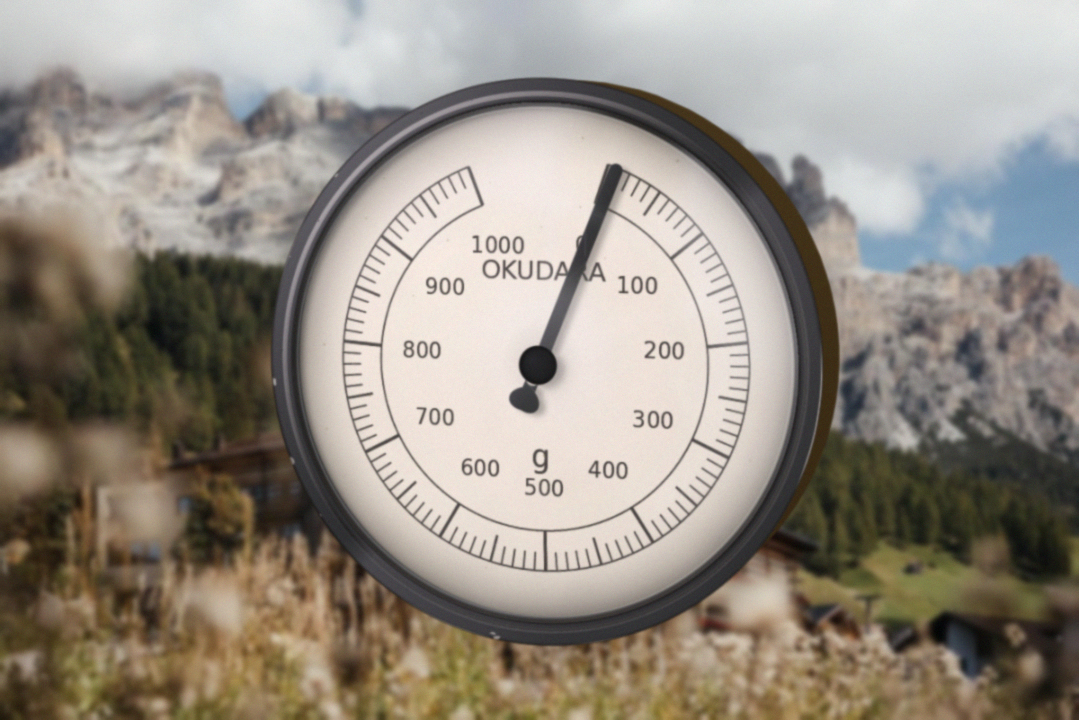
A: 10 g
